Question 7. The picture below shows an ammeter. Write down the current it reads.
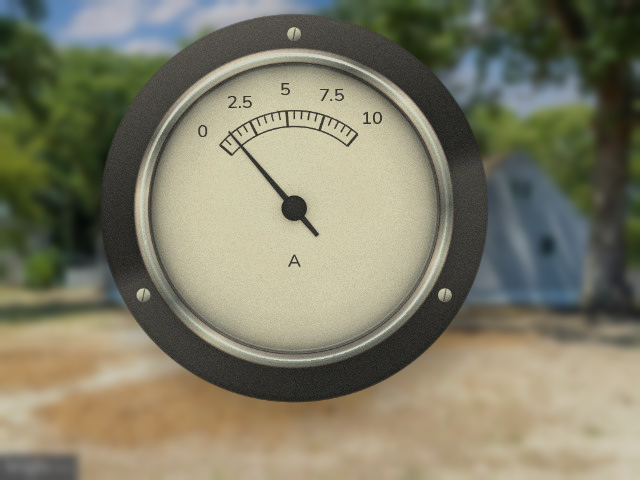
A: 1 A
